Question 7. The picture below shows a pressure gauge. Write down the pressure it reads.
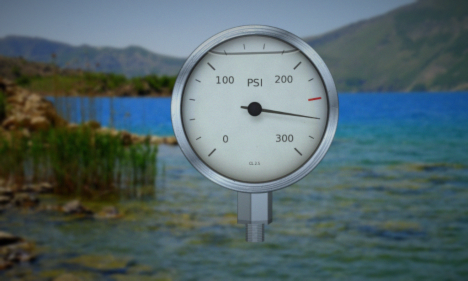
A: 260 psi
